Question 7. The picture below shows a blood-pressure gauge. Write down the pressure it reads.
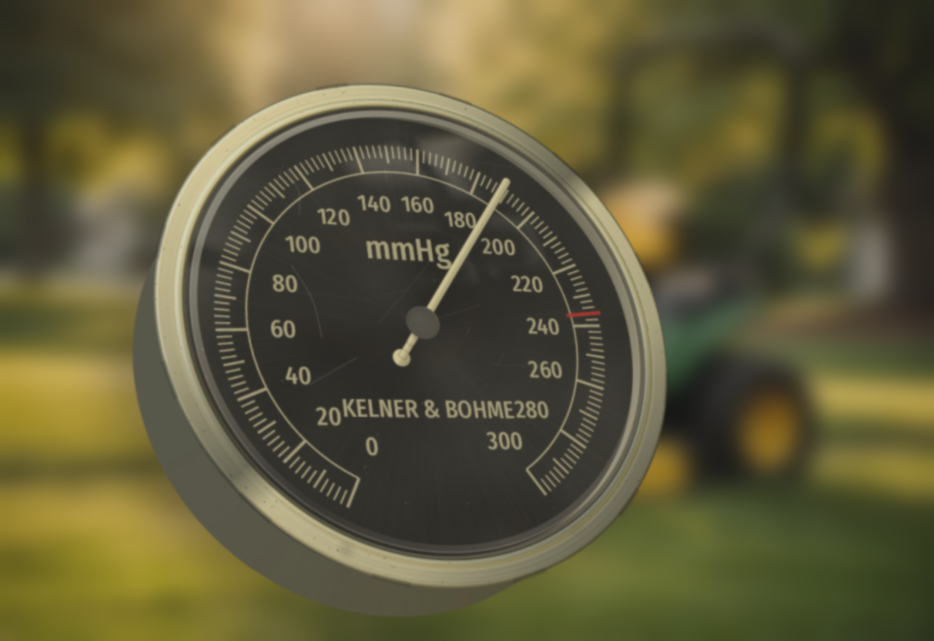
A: 188 mmHg
